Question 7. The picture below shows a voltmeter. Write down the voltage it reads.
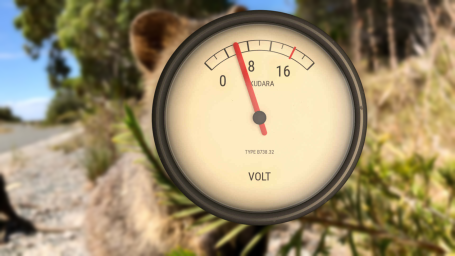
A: 6 V
